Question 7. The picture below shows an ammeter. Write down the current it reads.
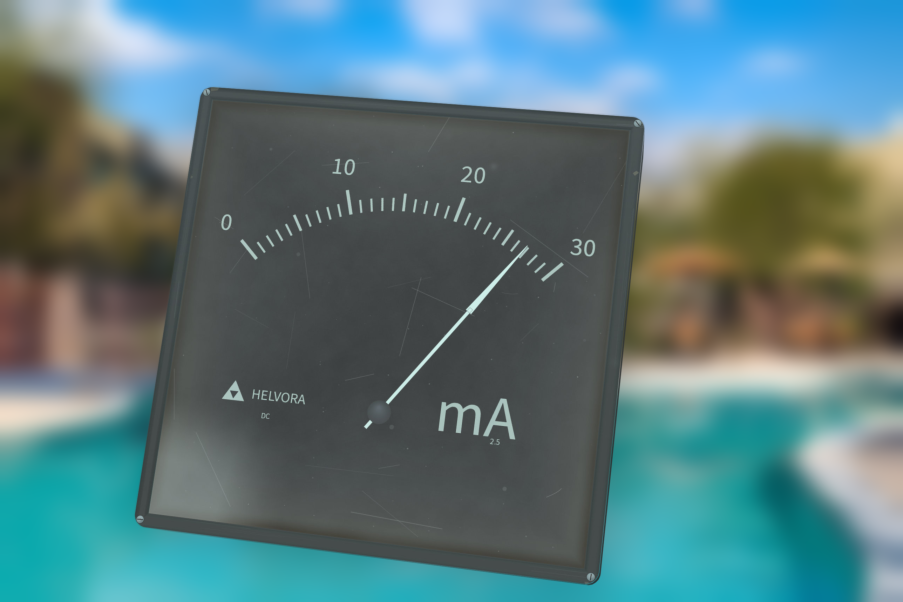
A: 27 mA
